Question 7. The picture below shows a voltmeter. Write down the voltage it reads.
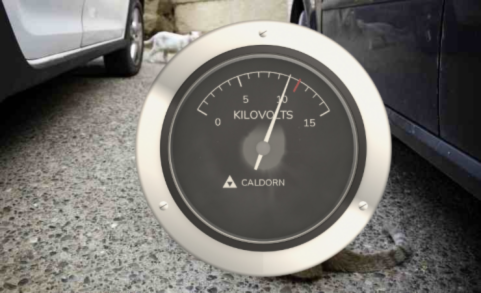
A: 10 kV
